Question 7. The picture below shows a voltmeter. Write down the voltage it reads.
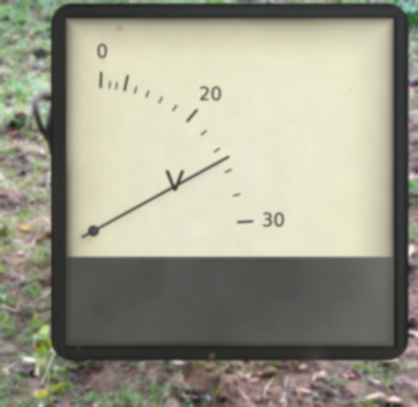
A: 25 V
